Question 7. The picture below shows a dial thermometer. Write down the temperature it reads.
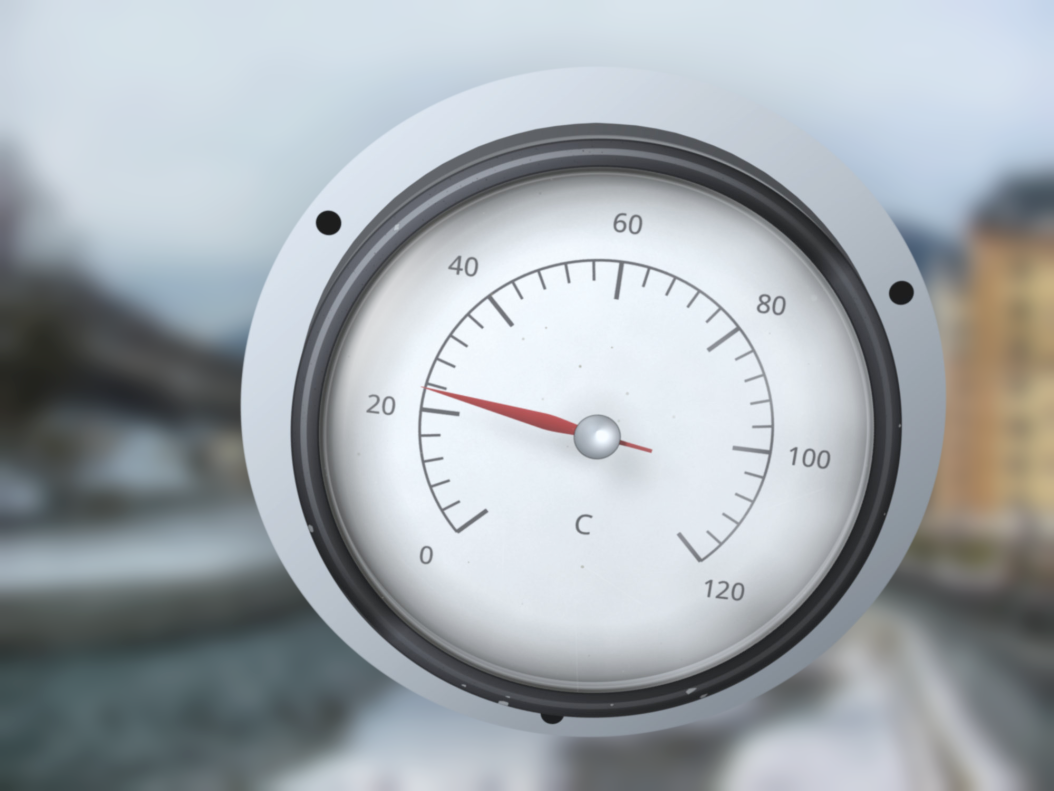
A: 24 °C
